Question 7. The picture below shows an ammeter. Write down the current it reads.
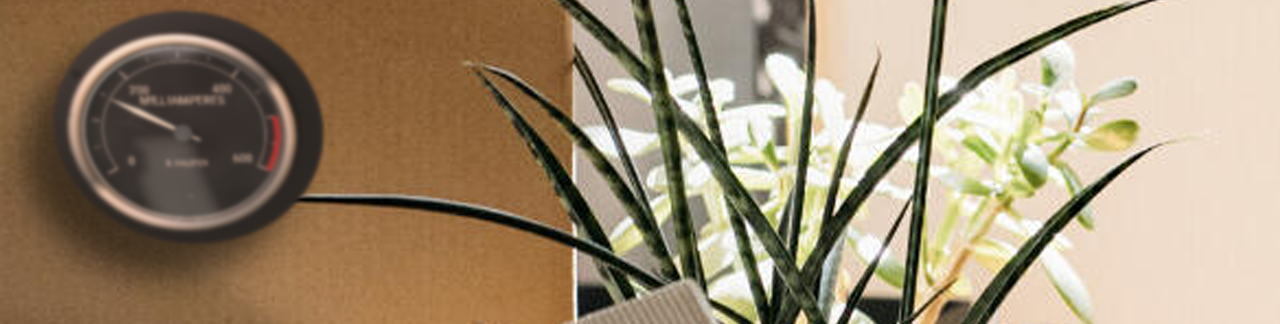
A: 150 mA
